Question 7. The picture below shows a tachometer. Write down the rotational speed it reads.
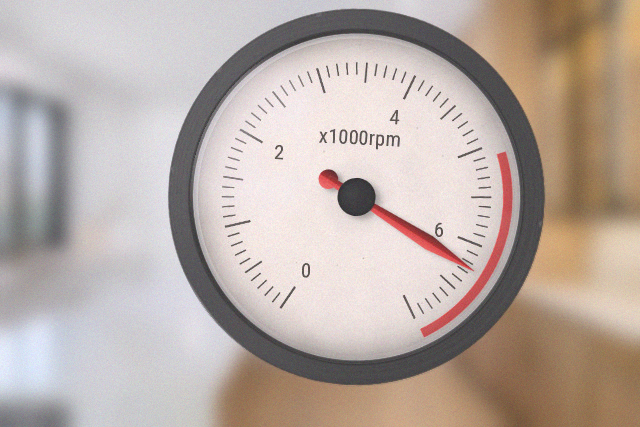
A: 6250 rpm
